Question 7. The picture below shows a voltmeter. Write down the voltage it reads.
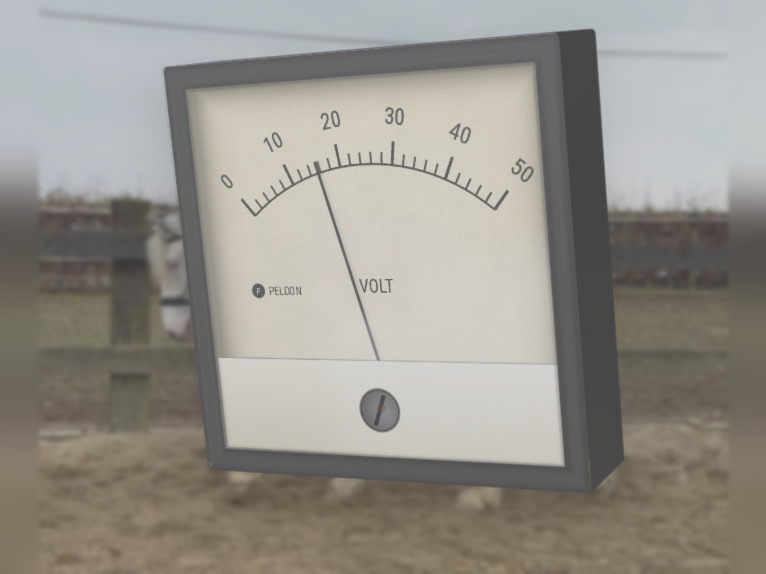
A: 16 V
